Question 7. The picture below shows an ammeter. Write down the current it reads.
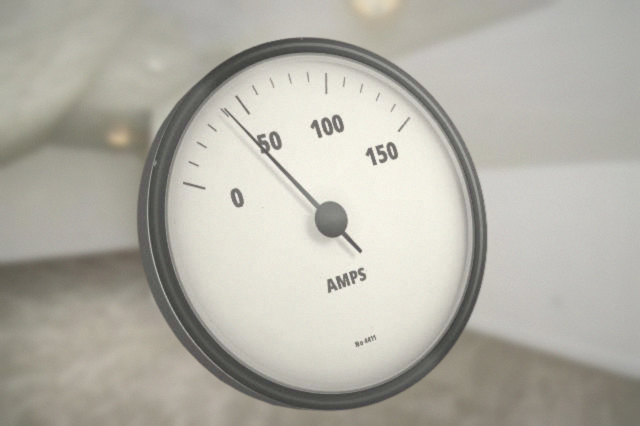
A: 40 A
